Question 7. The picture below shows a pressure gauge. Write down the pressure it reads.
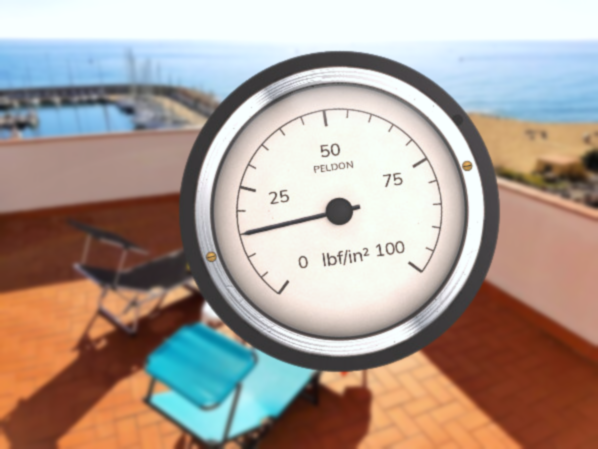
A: 15 psi
